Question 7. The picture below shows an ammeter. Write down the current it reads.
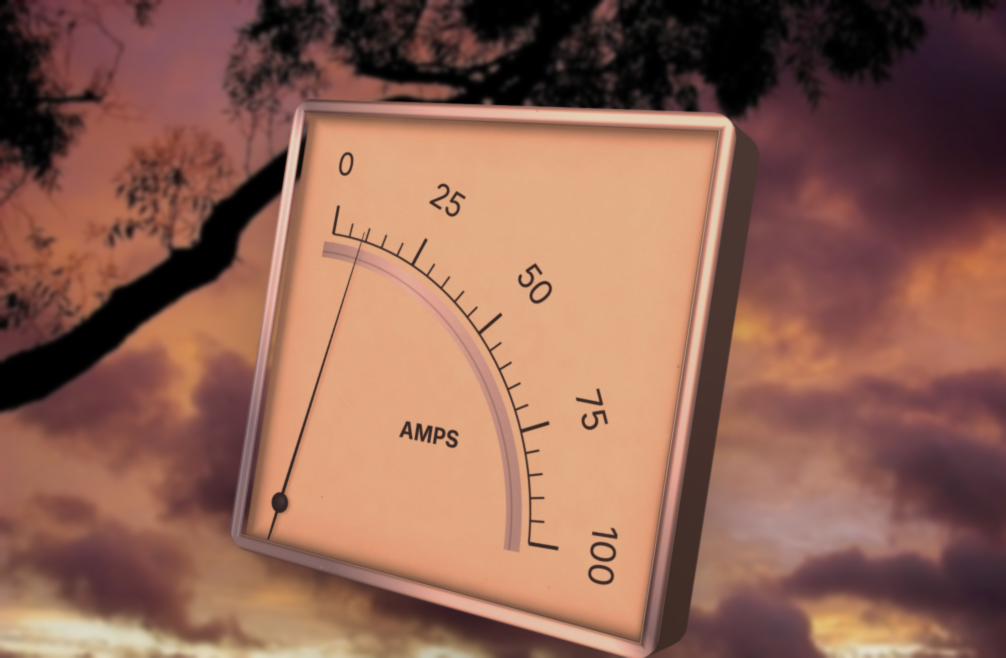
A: 10 A
